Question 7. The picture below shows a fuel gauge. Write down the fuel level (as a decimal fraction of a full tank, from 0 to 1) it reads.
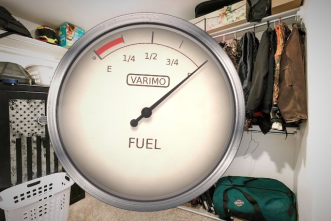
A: 1
